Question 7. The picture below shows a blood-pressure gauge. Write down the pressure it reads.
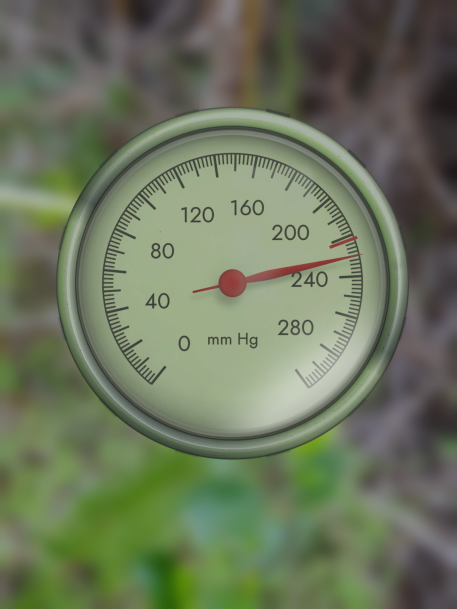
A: 230 mmHg
